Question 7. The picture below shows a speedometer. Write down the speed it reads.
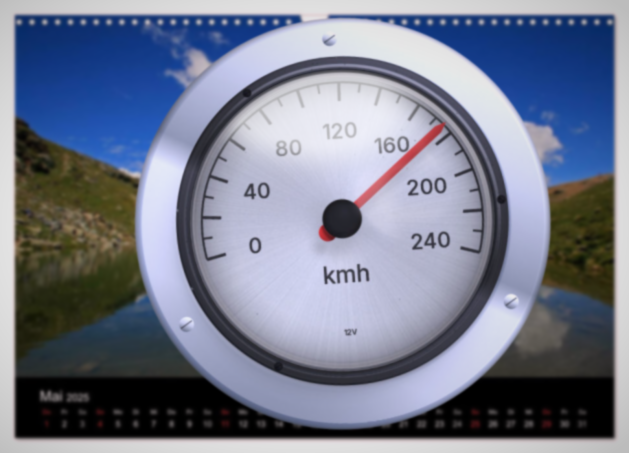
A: 175 km/h
